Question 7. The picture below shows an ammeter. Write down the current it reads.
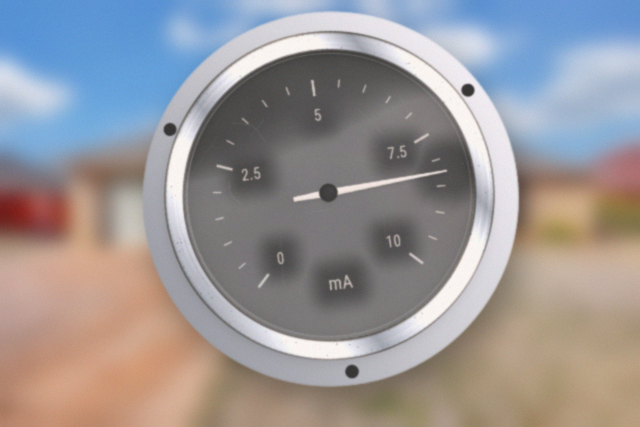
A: 8.25 mA
